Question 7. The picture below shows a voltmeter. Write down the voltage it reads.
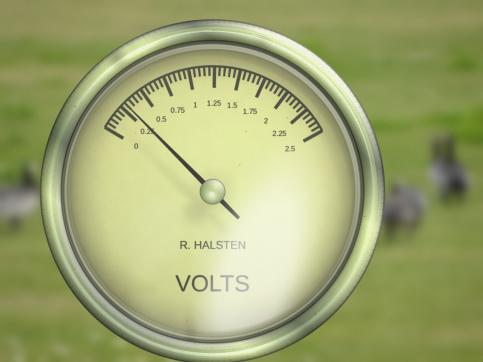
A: 0.3 V
